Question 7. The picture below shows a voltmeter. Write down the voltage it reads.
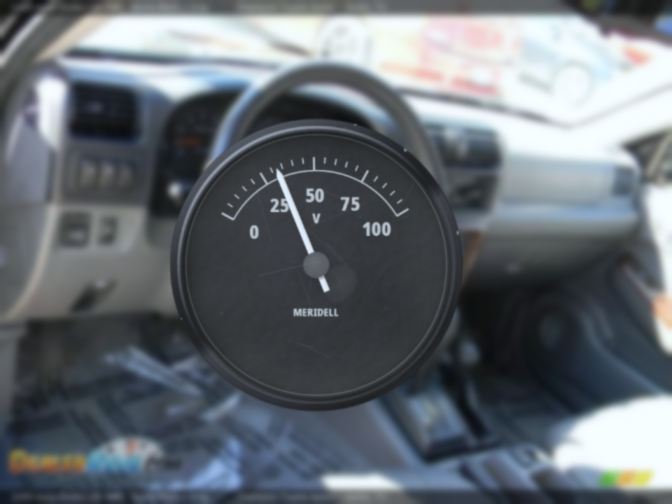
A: 32.5 V
